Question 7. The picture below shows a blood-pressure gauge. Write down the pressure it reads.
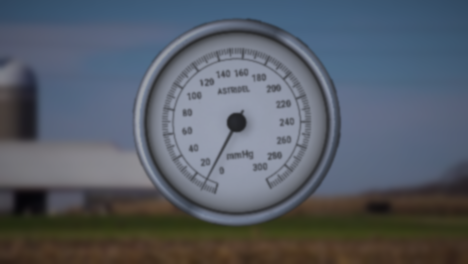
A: 10 mmHg
